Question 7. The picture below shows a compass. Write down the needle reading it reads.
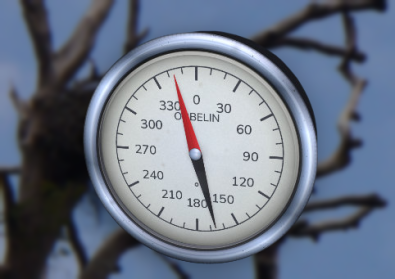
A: 345 °
